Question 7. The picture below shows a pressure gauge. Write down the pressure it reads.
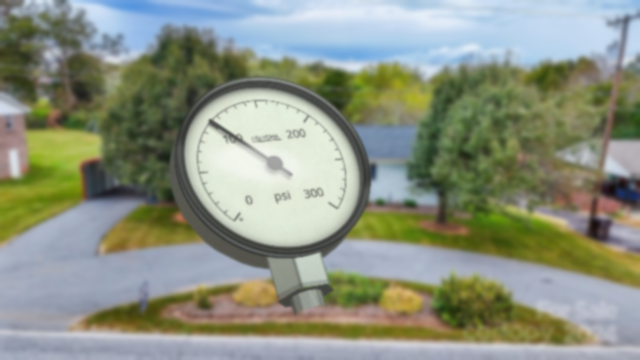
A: 100 psi
